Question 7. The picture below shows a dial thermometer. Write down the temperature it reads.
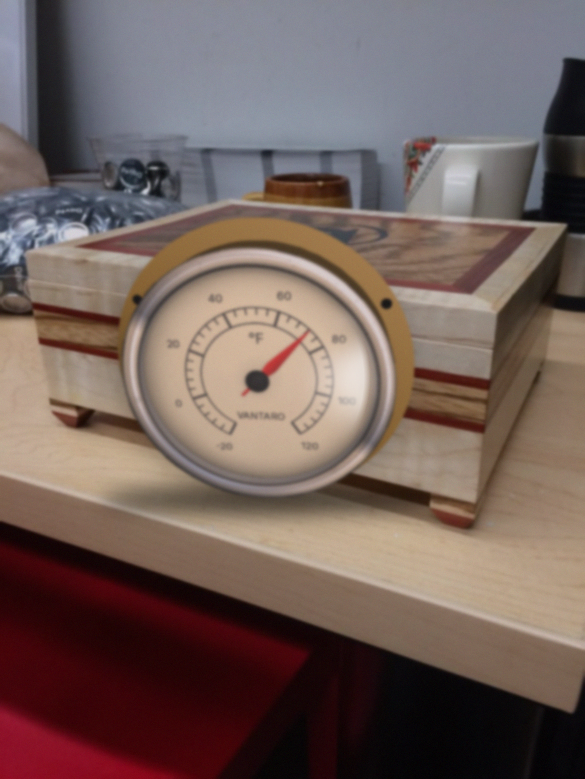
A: 72 °F
